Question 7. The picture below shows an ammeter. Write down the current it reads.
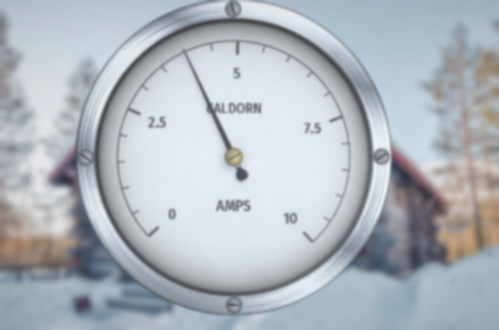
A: 4 A
